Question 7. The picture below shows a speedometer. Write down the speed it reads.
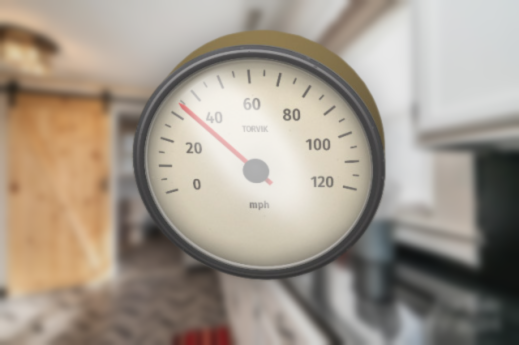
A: 35 mph
